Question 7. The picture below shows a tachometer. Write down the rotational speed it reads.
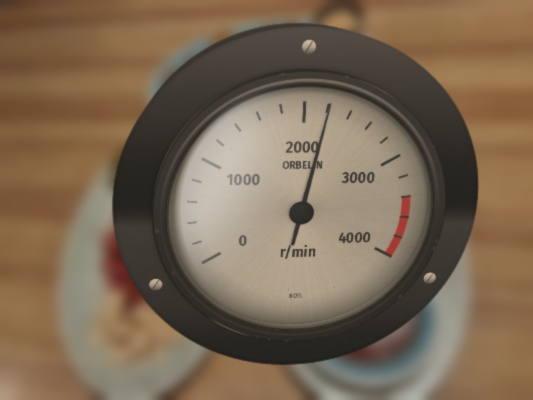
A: 2200 rpm
